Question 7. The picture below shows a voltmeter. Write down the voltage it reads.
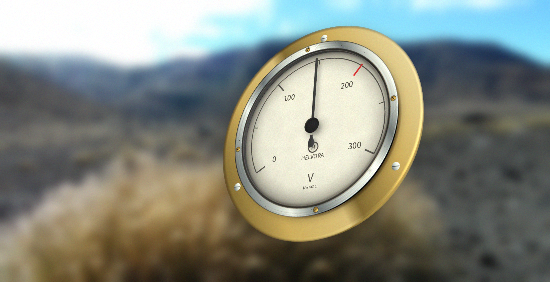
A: 150 V
